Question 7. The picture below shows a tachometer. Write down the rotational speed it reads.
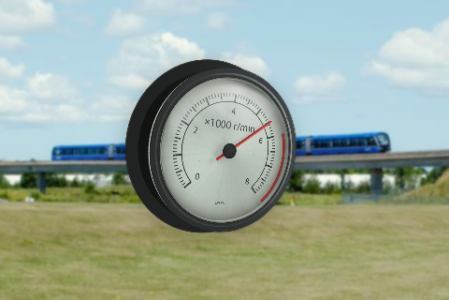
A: 5500 rpm
